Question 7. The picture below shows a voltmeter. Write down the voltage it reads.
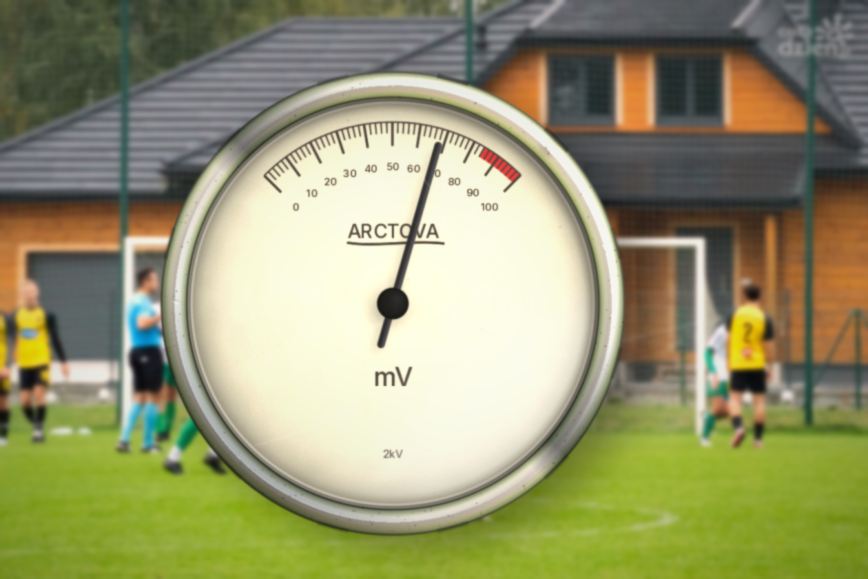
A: 68 mV
